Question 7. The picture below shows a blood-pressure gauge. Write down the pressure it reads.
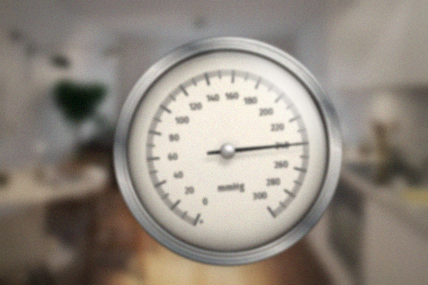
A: 240 mmHg
